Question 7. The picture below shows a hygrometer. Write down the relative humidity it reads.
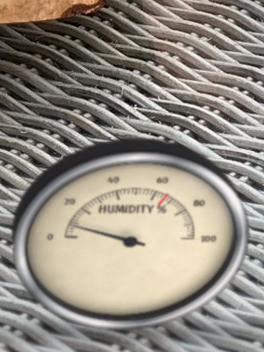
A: 10 %
